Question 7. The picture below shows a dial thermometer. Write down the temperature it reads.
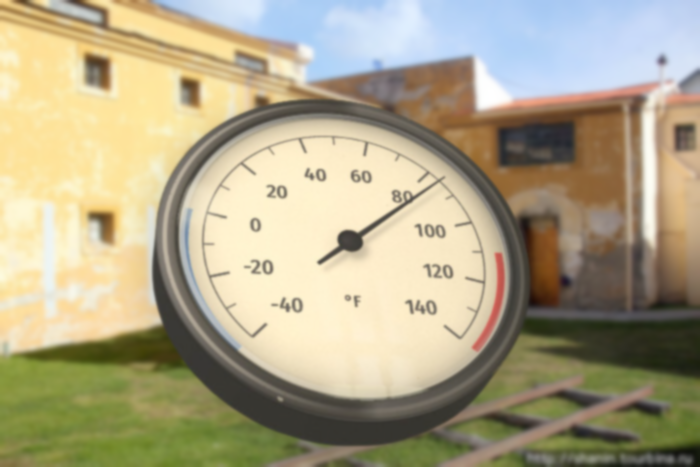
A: 85 °F
